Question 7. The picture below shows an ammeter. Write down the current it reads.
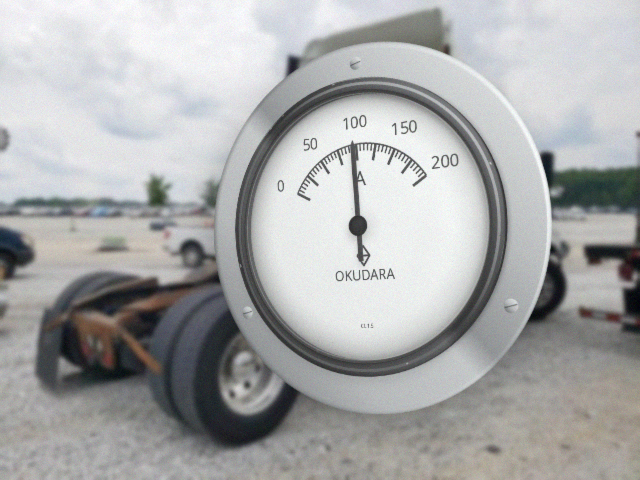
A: 100 A
